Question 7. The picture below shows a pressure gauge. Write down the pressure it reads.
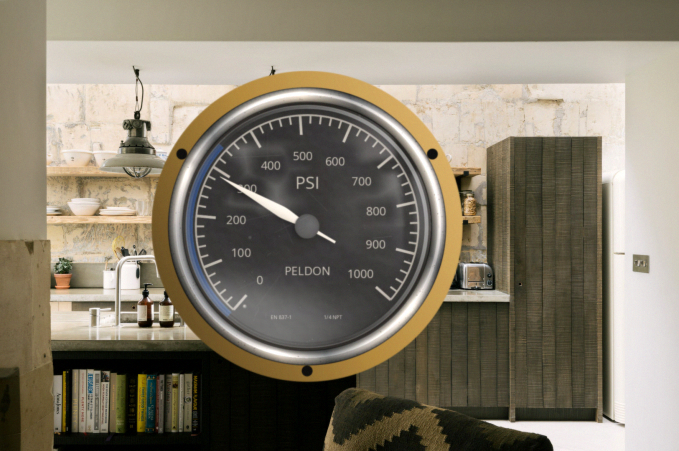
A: 290 psi
